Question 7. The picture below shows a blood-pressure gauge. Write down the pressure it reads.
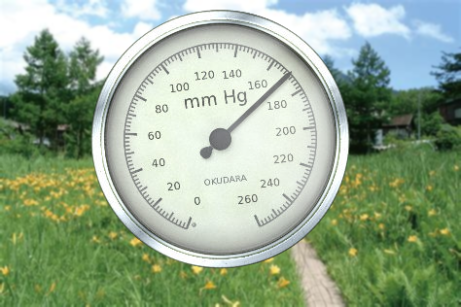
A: 170 mmHg
